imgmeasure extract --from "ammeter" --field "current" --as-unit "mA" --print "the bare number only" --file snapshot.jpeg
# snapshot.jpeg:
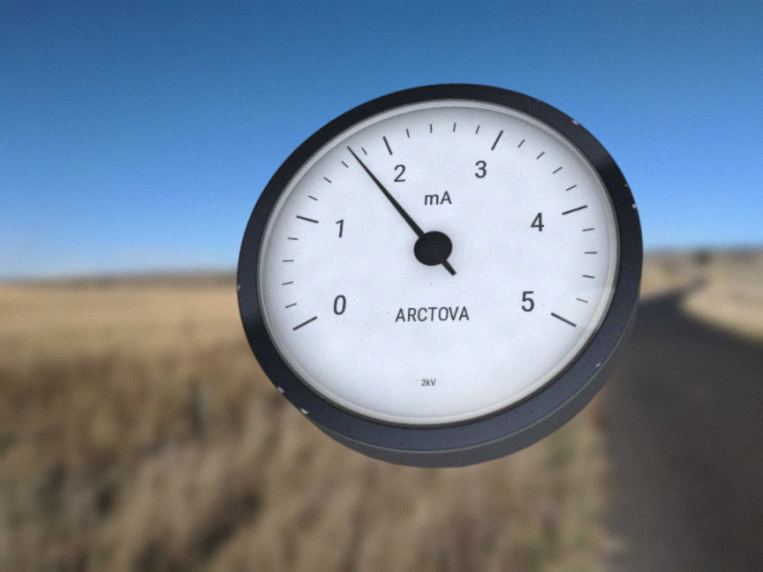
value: 1.7
